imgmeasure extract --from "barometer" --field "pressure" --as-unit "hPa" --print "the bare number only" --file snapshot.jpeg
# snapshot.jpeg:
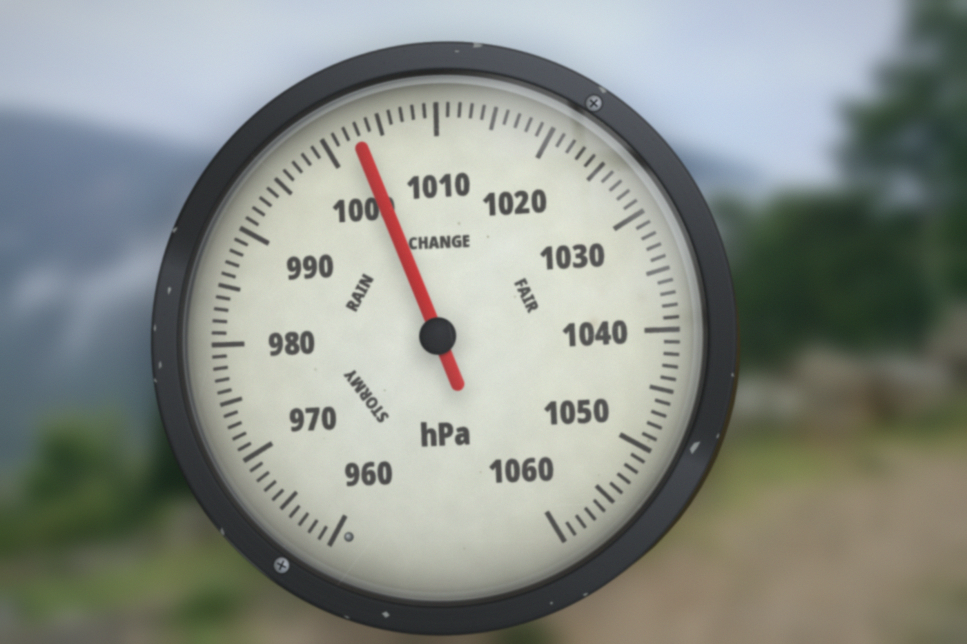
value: 1003
